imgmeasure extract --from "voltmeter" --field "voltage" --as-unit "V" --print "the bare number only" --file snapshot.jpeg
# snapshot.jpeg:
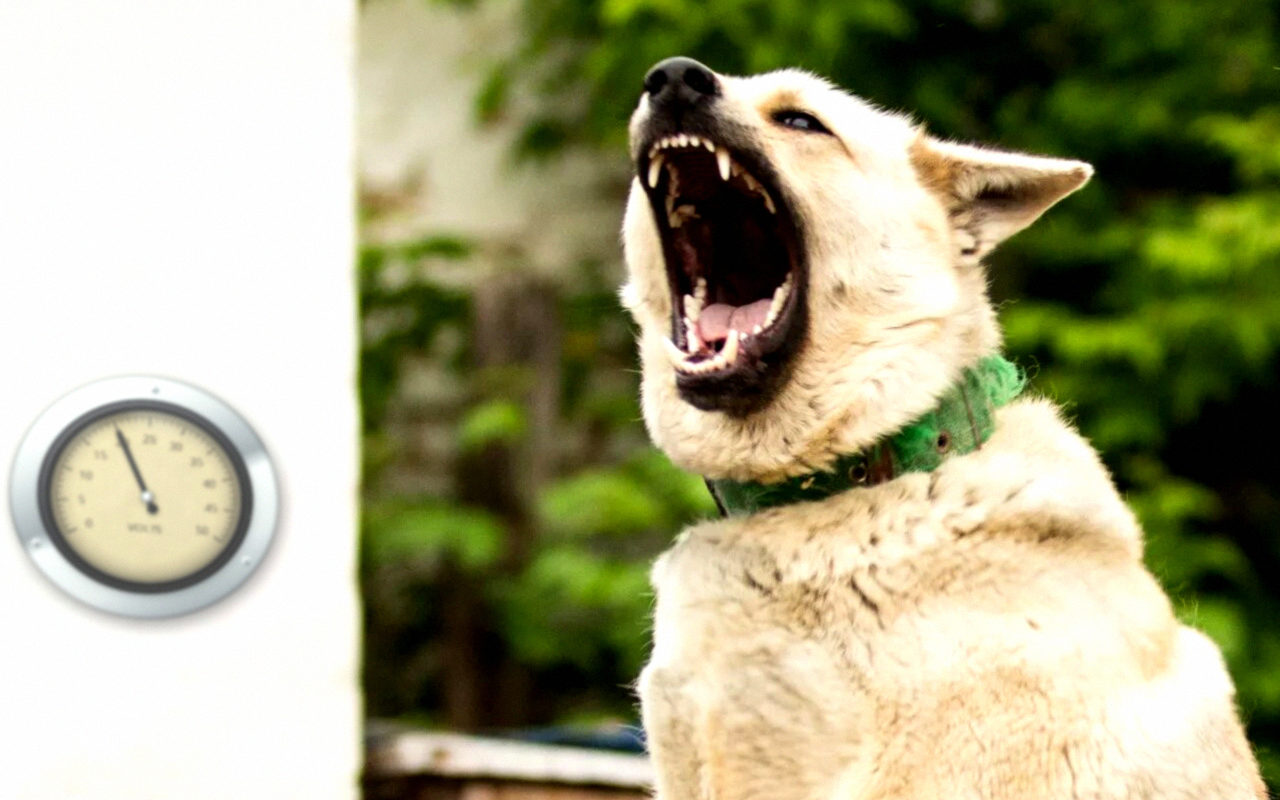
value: 20
